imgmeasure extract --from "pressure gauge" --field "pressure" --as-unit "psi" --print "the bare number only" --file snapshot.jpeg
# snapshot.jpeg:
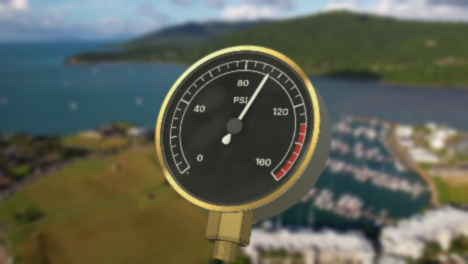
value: 95
